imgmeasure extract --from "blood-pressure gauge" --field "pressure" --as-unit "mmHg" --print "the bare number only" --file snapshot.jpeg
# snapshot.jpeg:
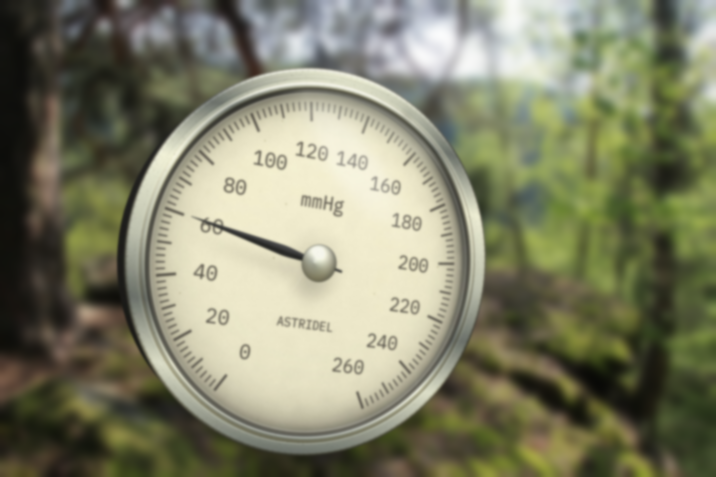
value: 60
